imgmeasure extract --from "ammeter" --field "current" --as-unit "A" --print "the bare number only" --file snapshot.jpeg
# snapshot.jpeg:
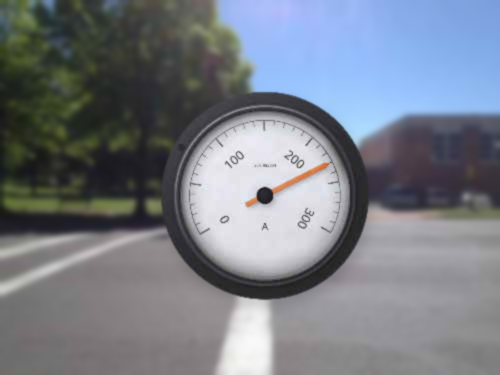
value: 230
